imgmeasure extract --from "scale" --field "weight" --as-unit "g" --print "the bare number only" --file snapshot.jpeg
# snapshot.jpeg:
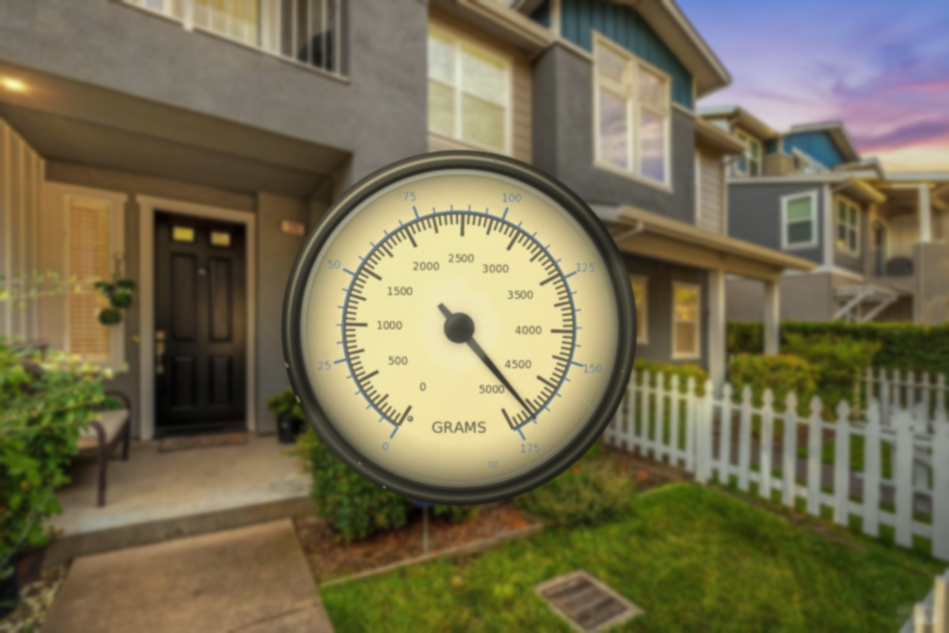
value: 4800
